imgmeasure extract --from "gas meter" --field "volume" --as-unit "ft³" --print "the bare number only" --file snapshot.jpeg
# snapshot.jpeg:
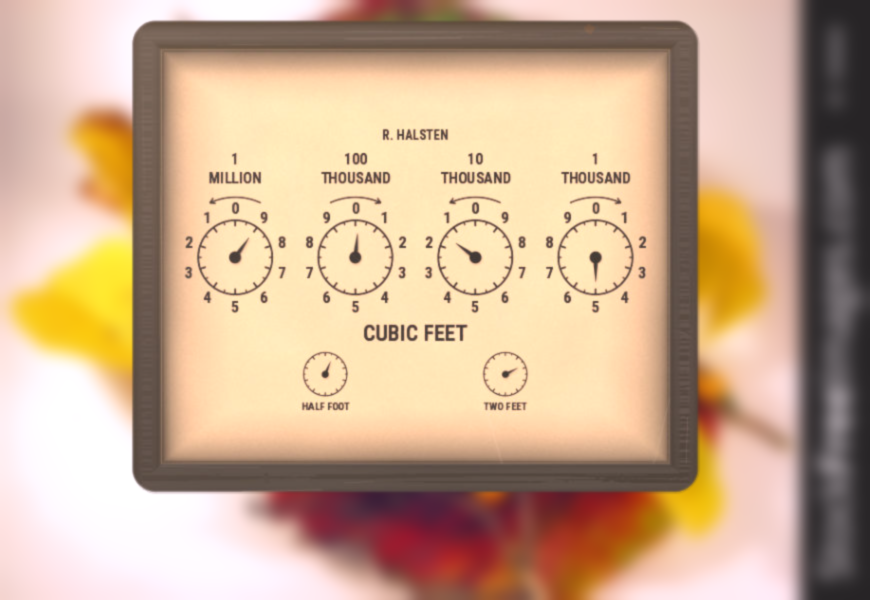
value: 901500
